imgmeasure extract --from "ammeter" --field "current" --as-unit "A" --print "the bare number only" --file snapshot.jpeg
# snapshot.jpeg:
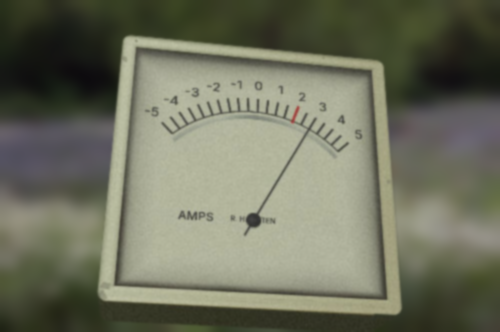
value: 3
